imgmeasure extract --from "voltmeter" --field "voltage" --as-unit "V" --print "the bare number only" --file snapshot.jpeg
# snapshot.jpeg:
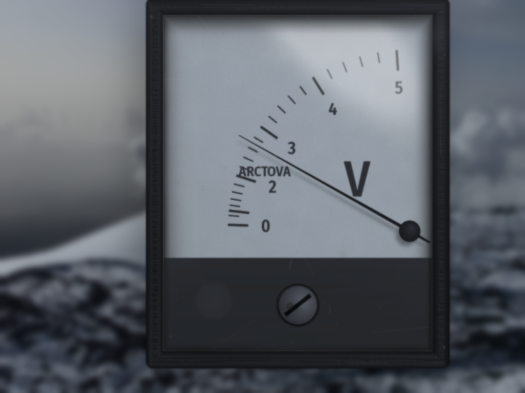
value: 2.7
